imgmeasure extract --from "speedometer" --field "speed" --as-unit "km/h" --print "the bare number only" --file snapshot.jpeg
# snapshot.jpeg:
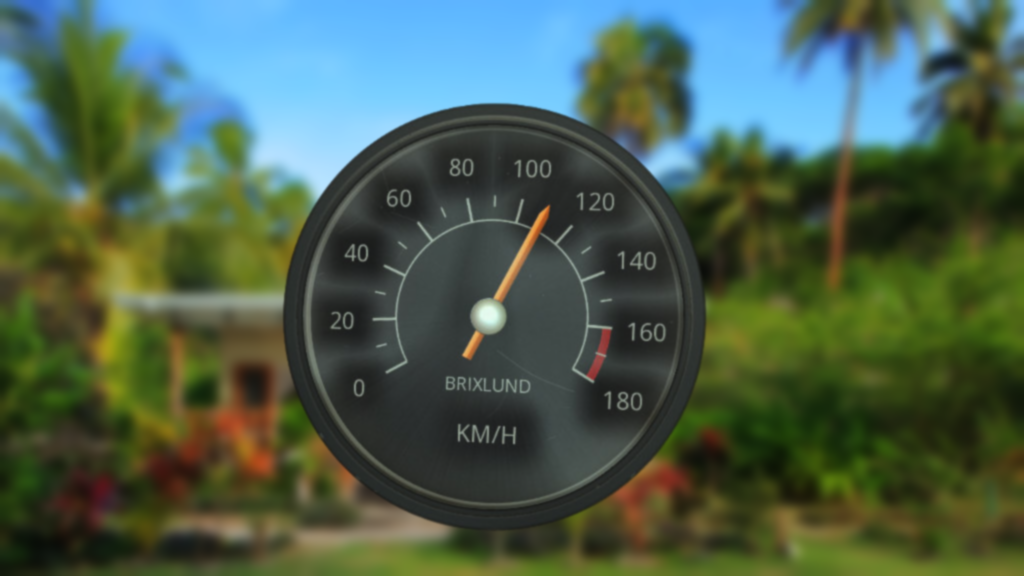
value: 110
